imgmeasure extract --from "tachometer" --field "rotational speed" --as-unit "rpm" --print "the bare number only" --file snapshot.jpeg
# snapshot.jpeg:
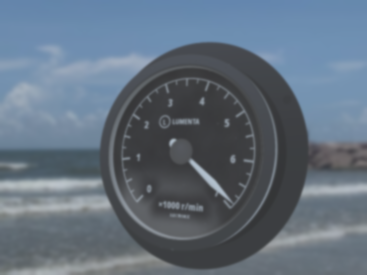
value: 6875
